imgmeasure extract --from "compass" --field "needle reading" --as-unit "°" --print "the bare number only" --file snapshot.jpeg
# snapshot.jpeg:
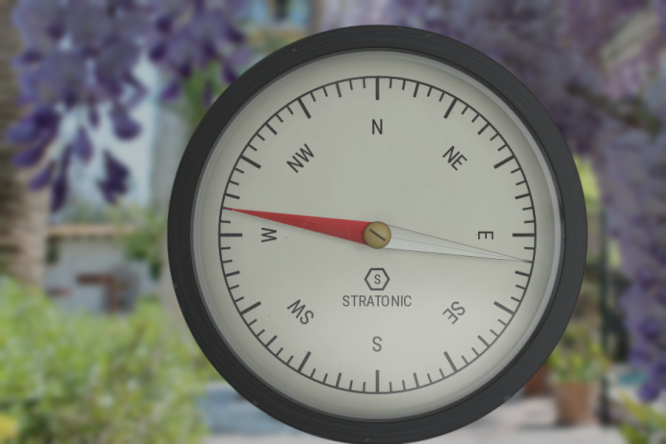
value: 280
